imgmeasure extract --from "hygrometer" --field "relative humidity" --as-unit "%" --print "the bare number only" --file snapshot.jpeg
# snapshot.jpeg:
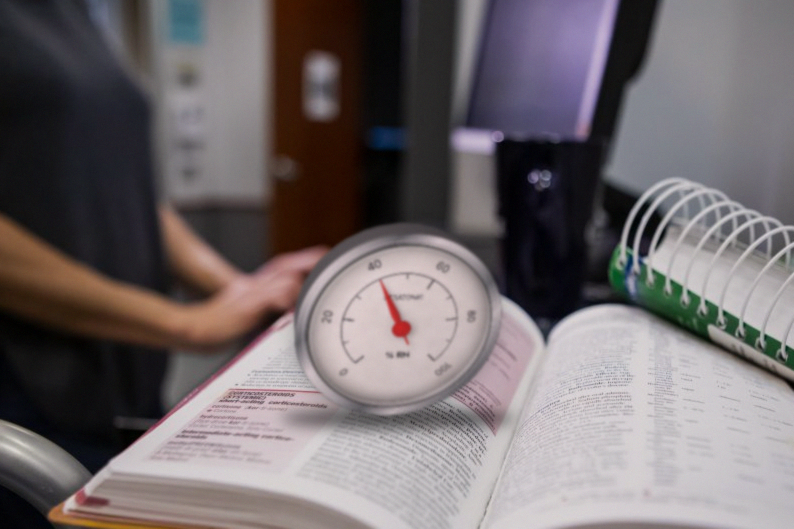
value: 40
